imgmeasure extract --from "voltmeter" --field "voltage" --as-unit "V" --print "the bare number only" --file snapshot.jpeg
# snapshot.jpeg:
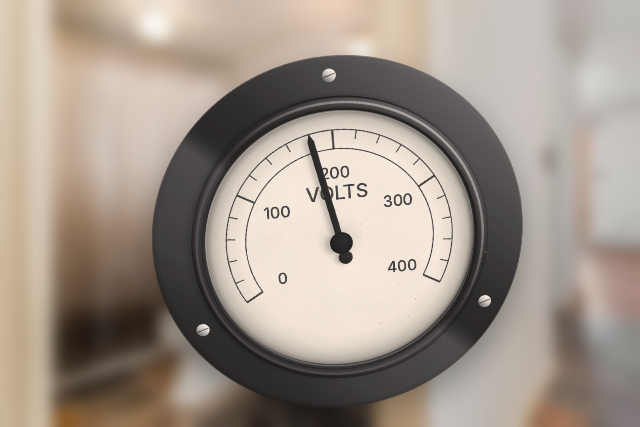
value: 180
